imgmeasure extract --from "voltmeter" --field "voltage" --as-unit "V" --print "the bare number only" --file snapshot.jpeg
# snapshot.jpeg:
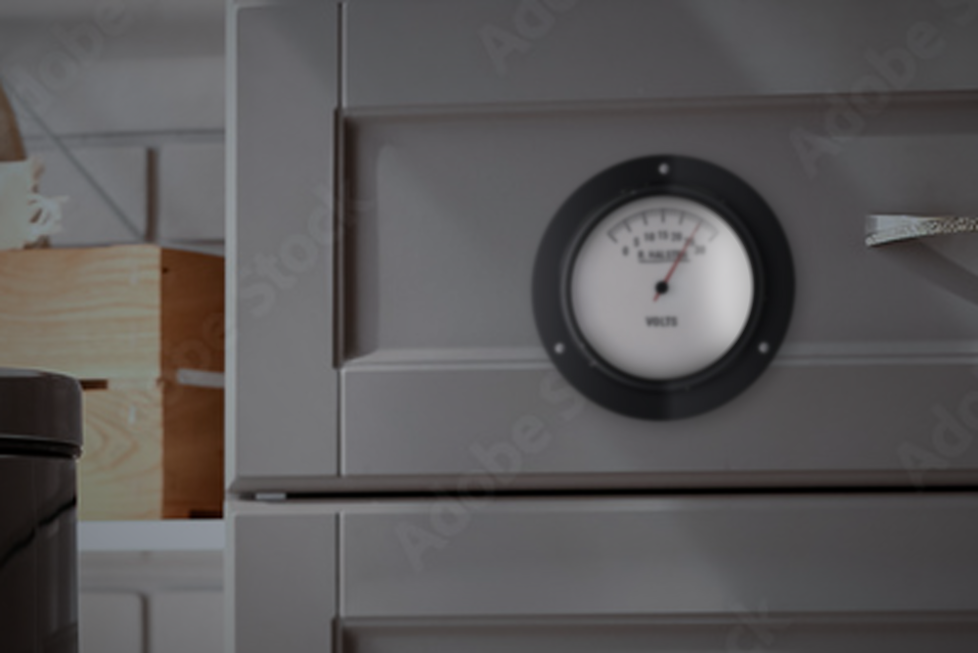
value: 25
